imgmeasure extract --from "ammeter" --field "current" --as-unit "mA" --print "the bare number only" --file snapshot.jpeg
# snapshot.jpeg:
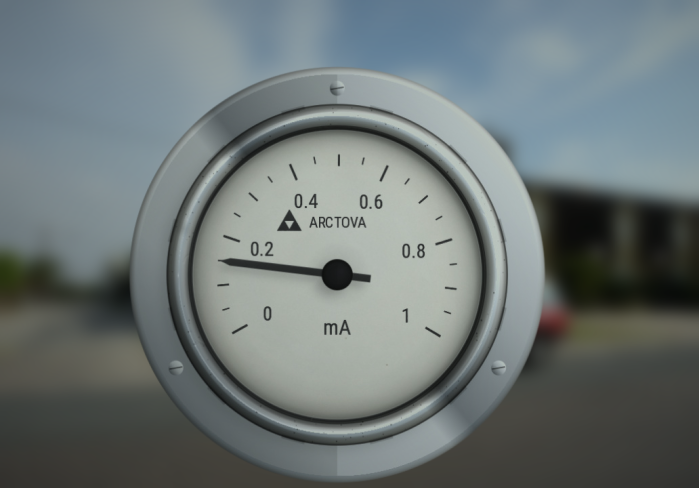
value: 0.15
